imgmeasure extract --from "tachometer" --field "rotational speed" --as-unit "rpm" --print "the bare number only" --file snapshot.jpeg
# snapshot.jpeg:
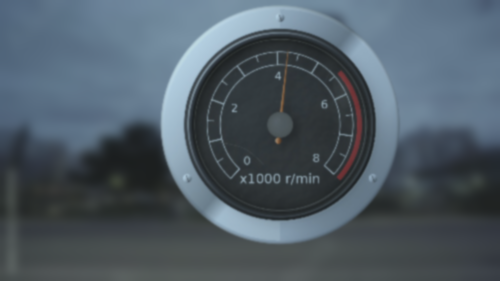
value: 4250
